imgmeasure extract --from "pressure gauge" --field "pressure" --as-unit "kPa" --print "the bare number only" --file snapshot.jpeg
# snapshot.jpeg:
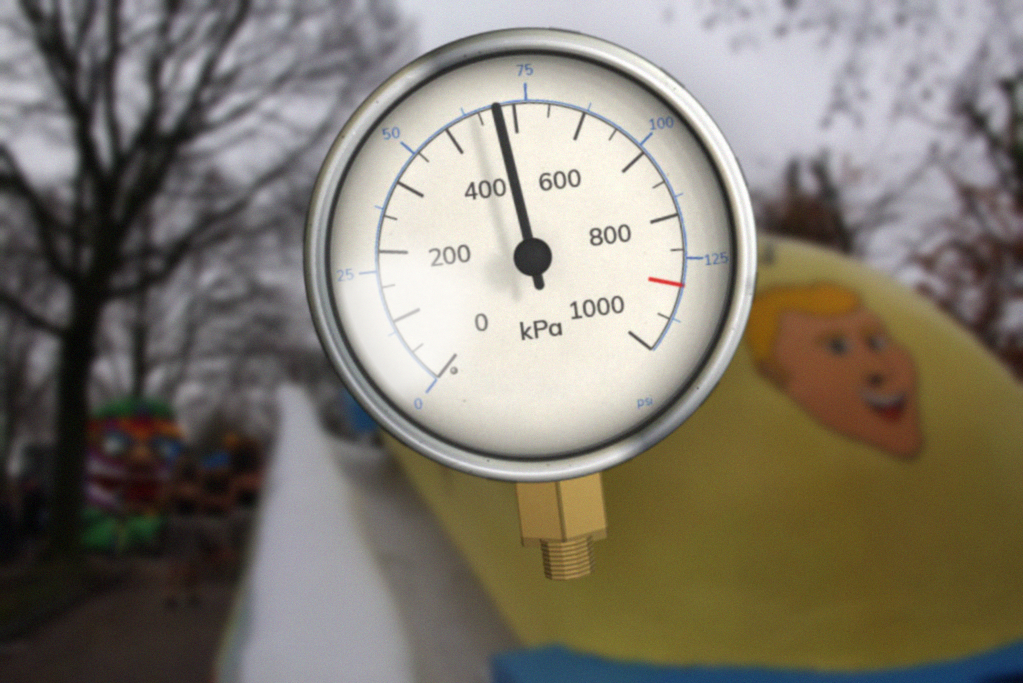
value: 475
